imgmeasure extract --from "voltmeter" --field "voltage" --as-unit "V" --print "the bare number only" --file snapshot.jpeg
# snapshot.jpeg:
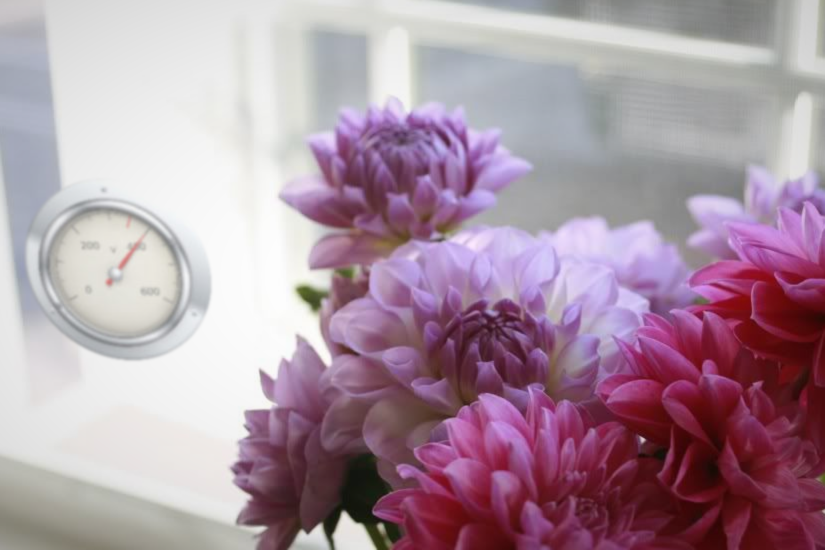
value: 400
